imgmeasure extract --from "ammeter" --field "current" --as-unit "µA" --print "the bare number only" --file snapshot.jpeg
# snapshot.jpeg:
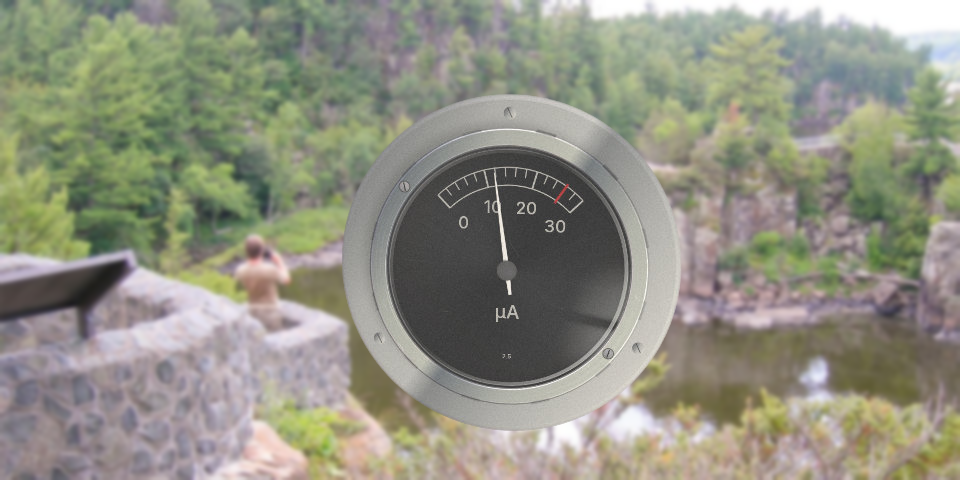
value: 12
